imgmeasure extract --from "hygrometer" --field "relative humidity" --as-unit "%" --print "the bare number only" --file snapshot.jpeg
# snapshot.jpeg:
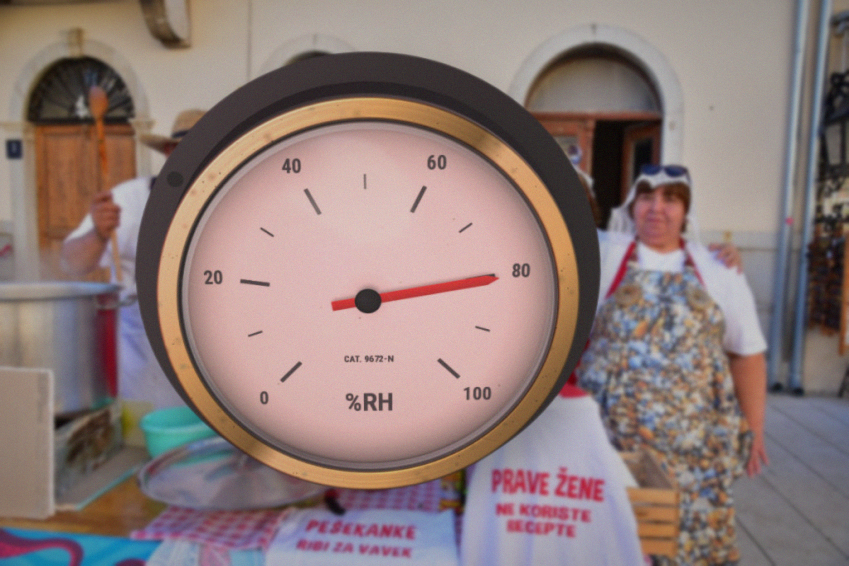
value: 80
